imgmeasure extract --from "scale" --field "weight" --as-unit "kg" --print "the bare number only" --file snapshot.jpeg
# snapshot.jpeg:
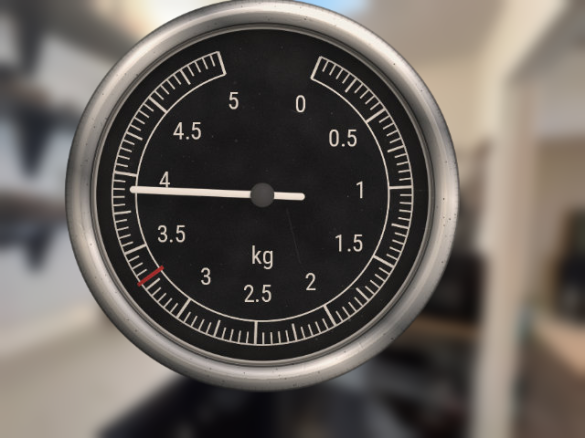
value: 3.9
